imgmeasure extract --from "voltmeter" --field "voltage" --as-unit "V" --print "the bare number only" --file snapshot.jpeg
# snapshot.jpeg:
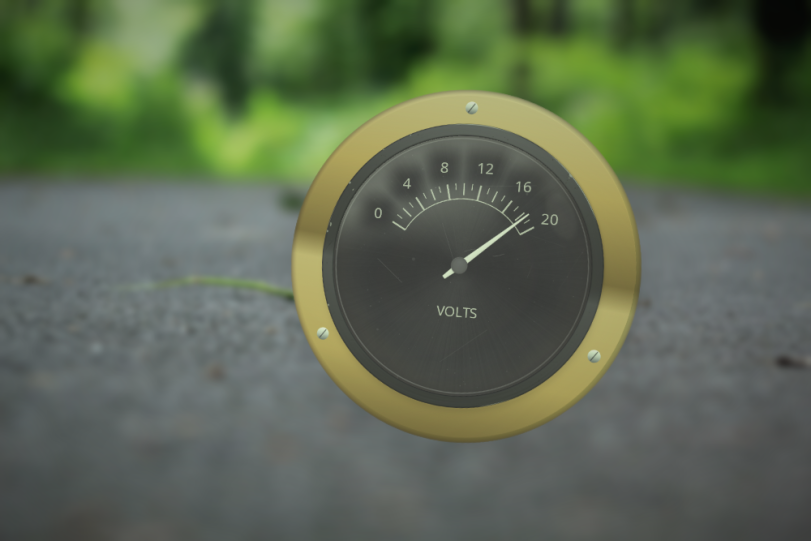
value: 18.5
